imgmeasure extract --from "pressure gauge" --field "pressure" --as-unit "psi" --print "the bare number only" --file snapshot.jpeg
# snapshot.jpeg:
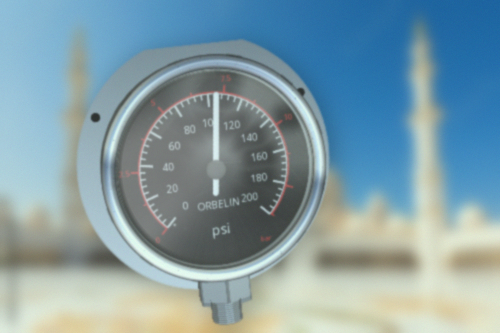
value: 104
